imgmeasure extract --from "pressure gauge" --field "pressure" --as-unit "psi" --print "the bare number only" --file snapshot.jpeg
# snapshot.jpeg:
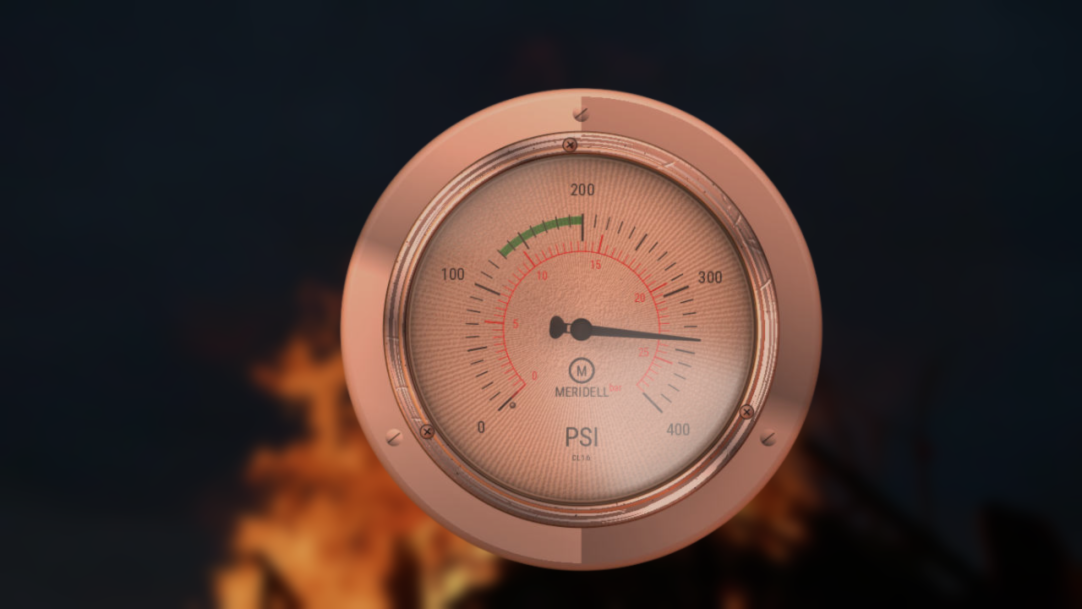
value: 340
